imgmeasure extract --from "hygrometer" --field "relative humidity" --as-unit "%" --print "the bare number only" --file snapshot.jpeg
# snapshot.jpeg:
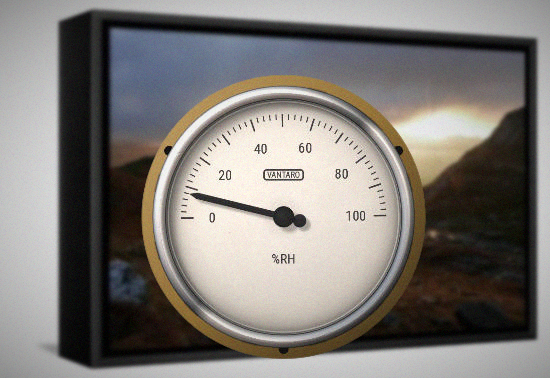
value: 8
